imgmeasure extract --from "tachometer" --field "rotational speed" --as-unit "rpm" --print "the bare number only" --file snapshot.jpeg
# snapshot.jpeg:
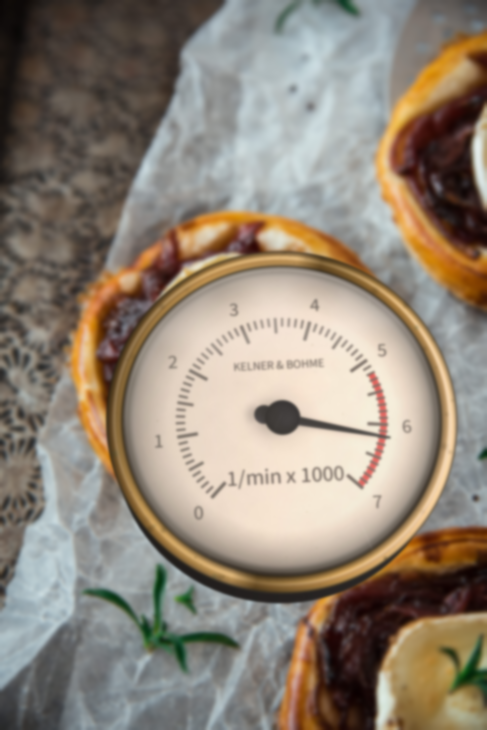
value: 6200
